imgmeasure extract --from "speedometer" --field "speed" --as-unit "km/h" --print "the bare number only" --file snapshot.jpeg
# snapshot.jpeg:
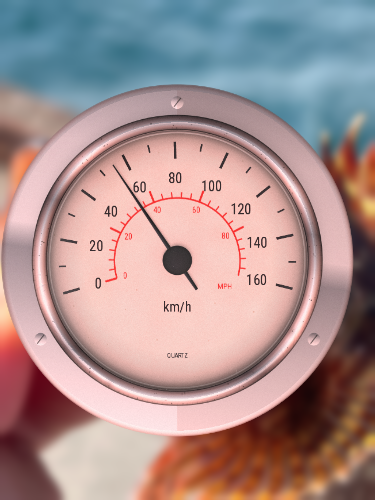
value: 55
